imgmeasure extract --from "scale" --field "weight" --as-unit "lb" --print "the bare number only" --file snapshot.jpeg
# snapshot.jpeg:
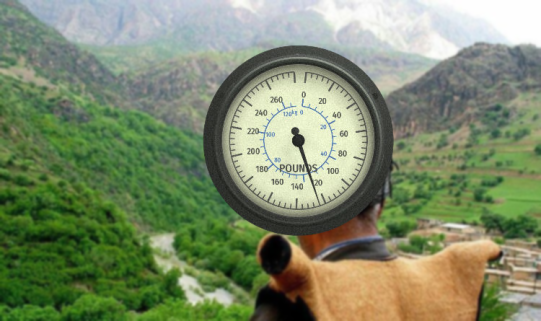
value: 124
